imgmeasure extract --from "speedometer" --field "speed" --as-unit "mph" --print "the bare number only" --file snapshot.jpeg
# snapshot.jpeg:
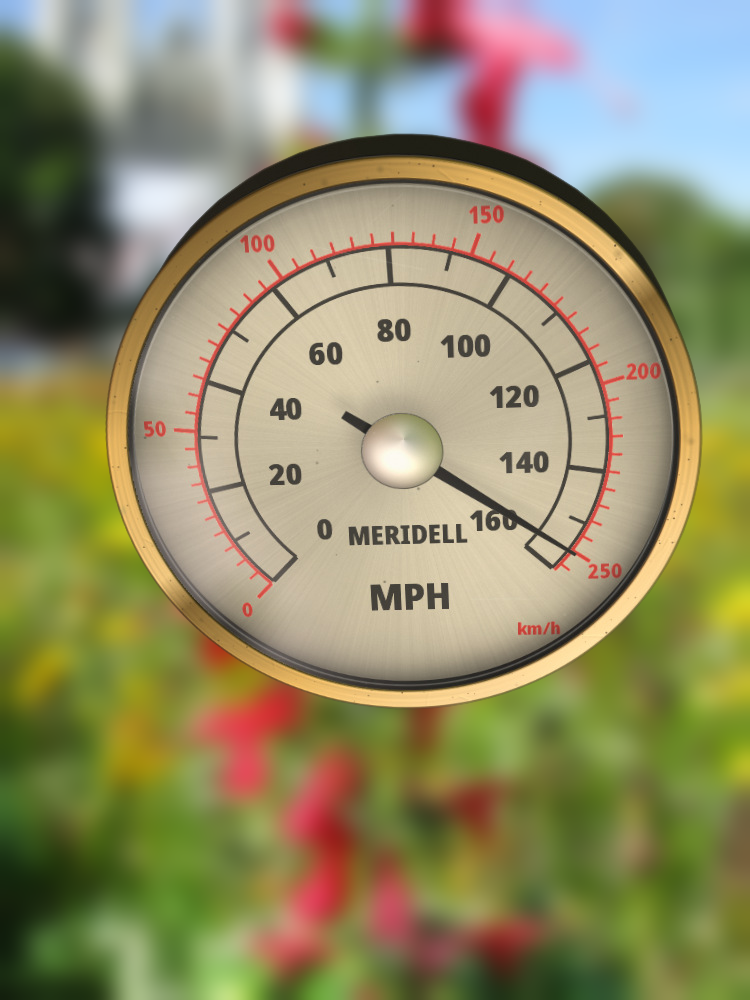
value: 155
